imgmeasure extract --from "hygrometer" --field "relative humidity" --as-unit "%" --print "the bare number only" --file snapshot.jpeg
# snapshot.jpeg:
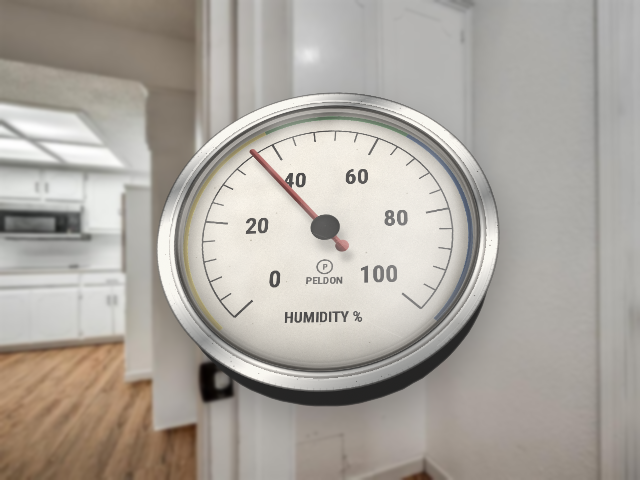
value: 36
